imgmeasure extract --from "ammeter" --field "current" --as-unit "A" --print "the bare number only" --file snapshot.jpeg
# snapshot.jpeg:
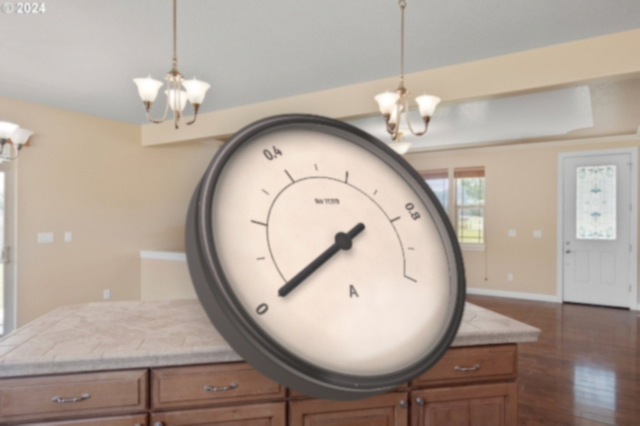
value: 0
